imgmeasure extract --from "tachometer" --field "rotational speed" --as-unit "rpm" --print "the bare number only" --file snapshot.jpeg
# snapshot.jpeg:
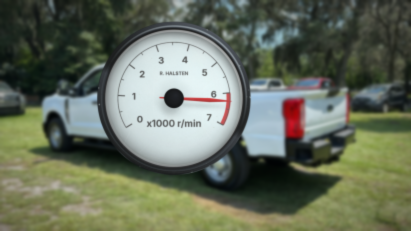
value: 6250
